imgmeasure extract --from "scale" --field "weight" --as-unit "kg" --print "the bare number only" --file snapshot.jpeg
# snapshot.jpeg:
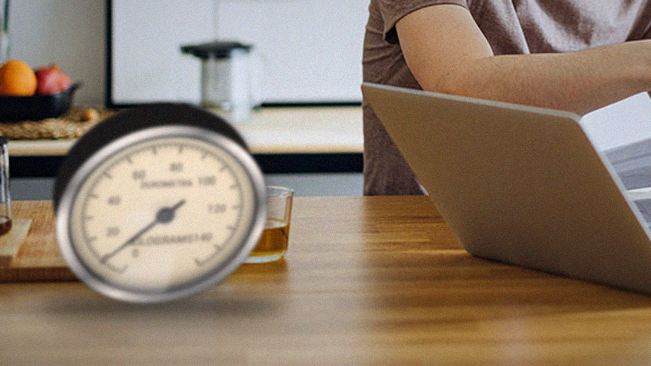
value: 10
